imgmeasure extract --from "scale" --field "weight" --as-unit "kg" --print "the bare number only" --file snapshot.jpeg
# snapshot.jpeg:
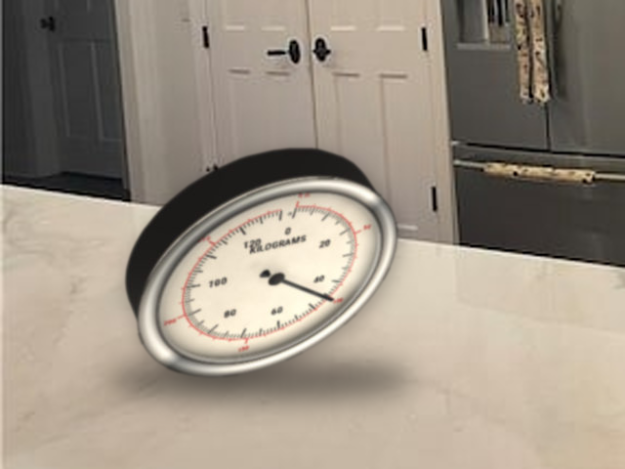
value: 45
